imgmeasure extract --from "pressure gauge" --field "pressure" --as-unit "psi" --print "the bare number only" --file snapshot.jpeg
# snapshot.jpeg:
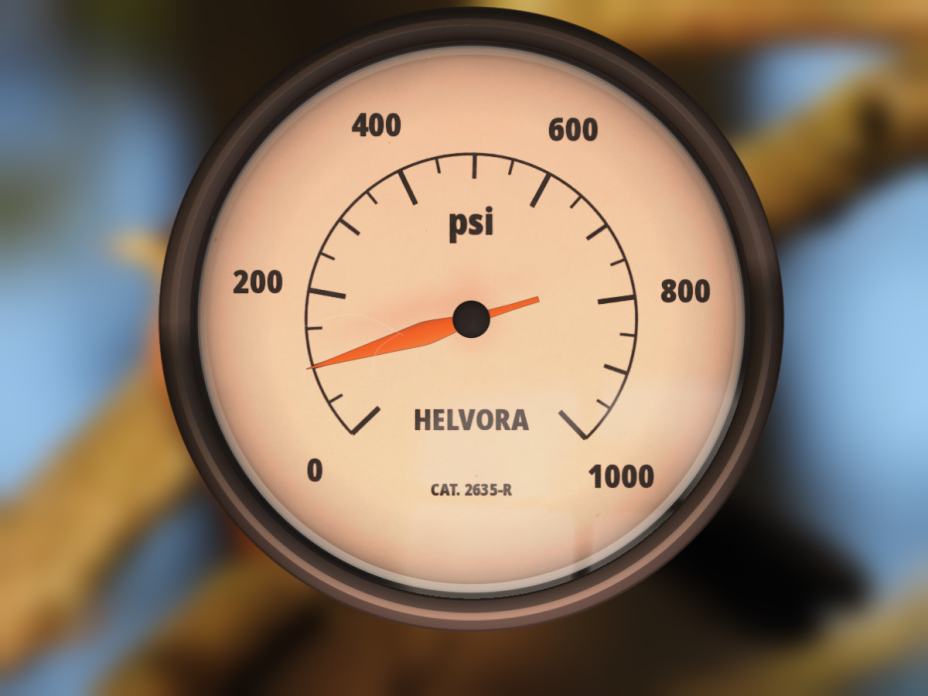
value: 100
